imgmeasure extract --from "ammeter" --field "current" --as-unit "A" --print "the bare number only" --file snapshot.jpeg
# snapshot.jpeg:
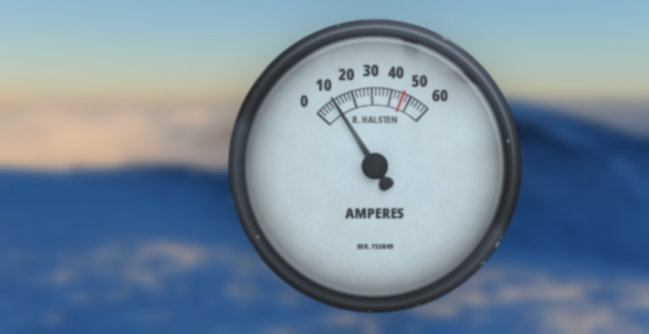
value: 10
